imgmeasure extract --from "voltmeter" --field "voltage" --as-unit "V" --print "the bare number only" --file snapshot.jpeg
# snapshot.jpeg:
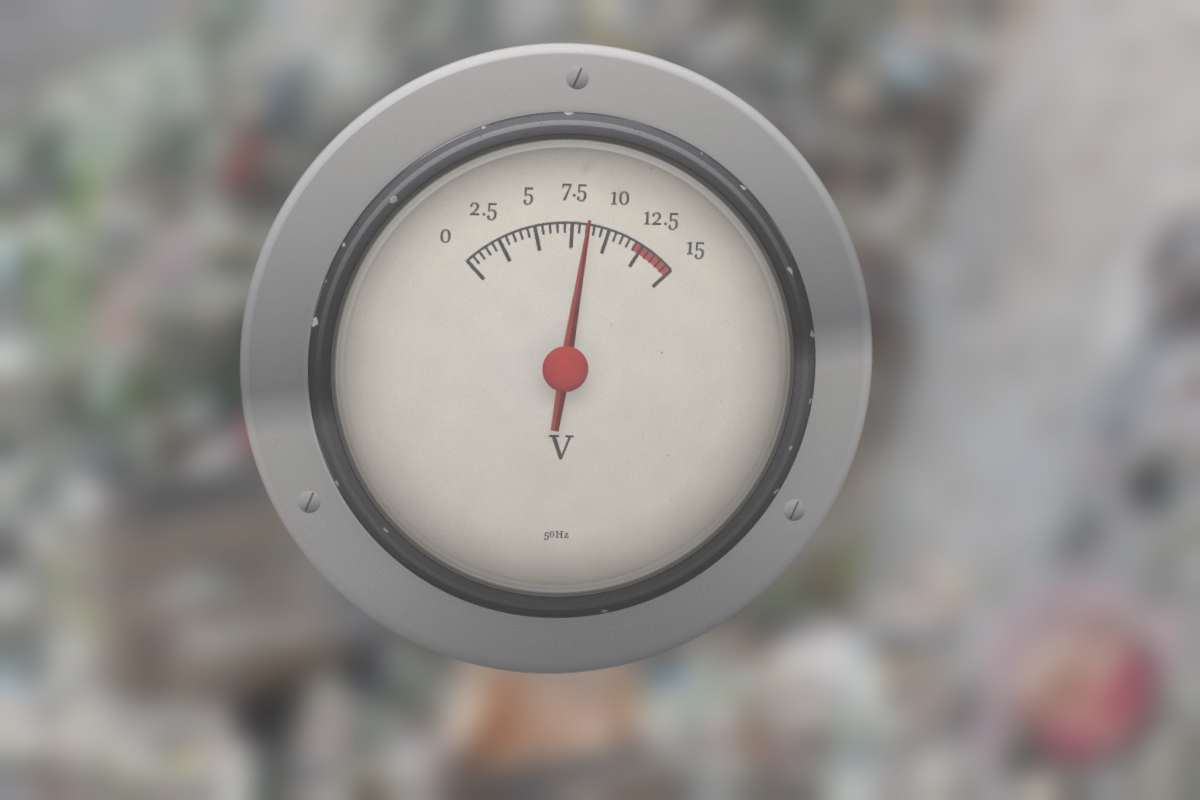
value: 8.5
